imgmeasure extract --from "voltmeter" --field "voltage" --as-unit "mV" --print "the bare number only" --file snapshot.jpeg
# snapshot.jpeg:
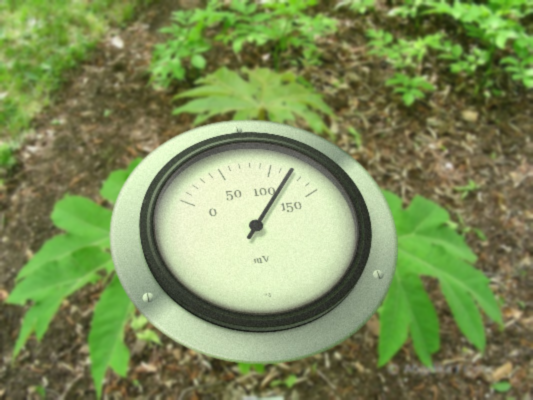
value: 120
